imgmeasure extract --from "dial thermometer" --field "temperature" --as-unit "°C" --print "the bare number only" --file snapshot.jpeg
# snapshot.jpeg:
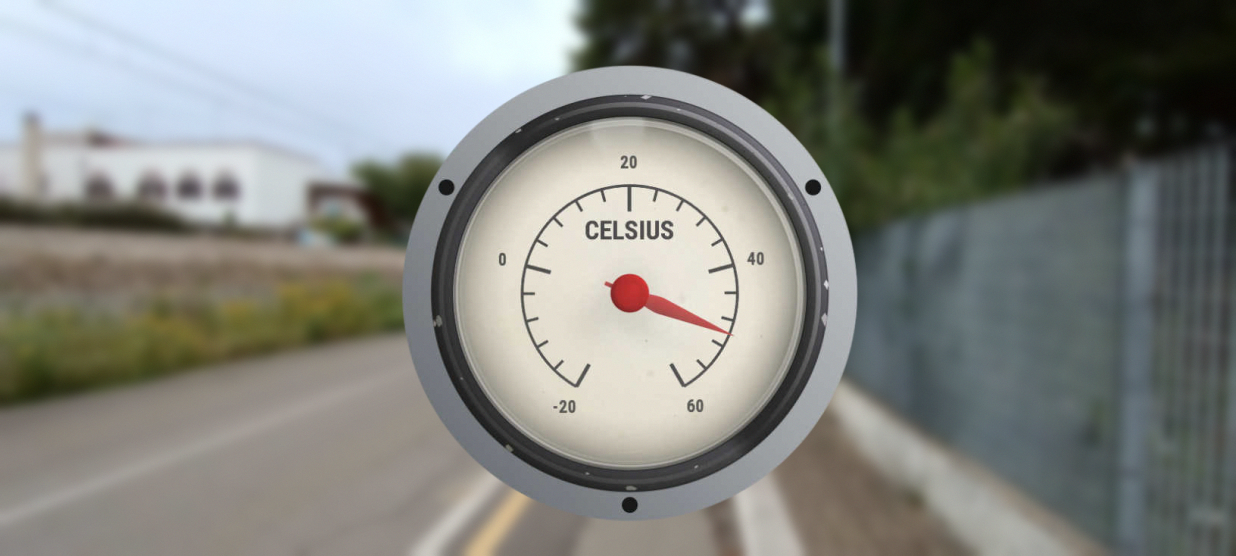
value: 50
